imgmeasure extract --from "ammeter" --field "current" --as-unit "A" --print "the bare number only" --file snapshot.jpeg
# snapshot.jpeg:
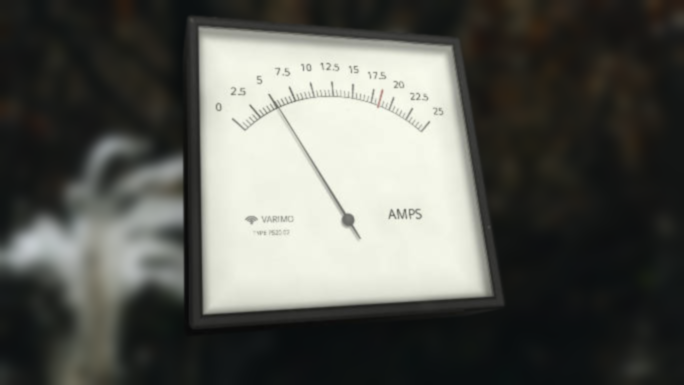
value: 5
